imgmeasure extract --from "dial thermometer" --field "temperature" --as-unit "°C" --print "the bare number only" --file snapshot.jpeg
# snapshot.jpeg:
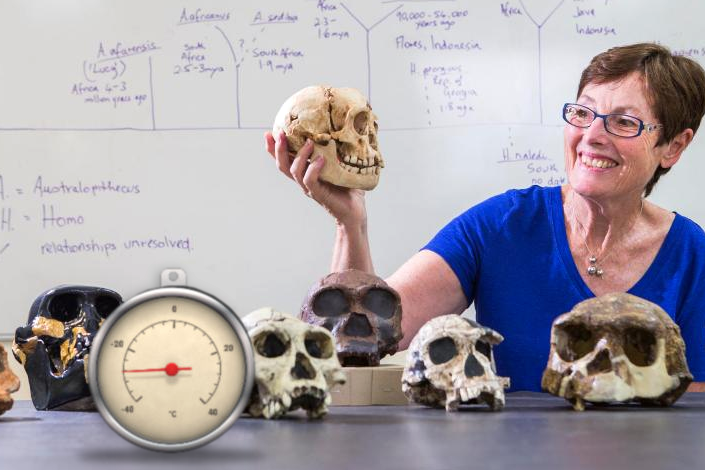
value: -28
